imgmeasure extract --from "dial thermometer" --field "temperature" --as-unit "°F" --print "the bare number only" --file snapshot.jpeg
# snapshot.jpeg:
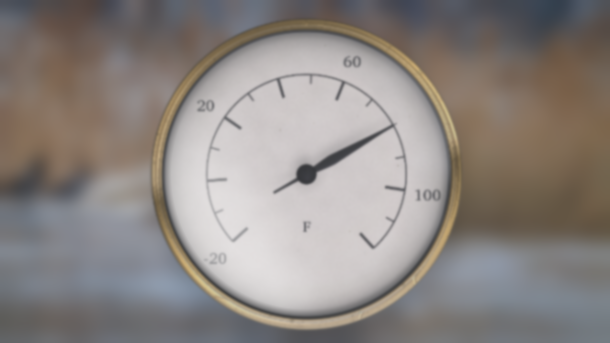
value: 80
